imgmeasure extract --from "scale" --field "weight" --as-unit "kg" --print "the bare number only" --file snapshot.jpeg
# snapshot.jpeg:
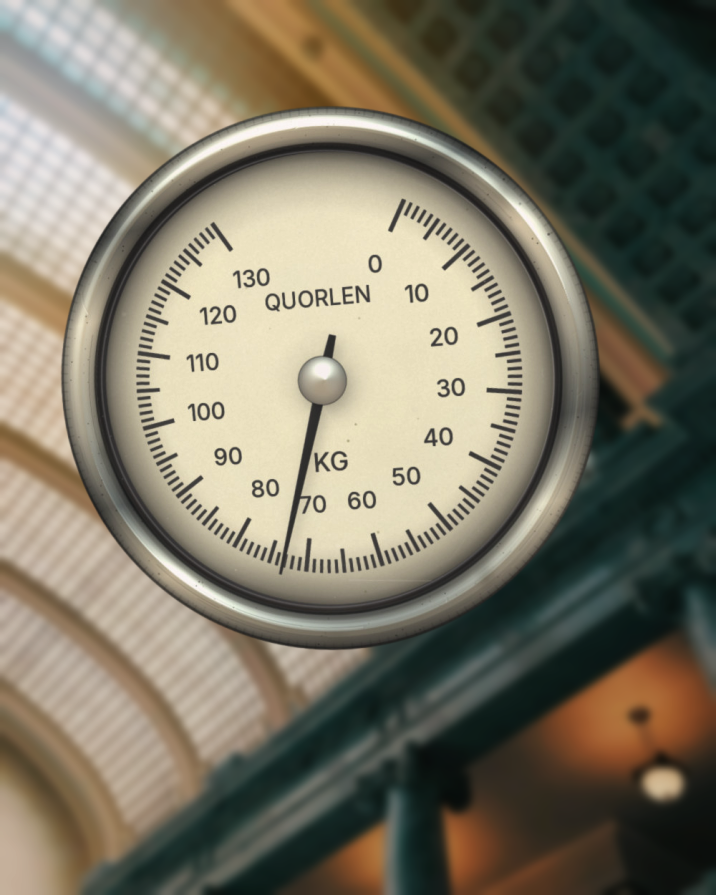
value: 73
